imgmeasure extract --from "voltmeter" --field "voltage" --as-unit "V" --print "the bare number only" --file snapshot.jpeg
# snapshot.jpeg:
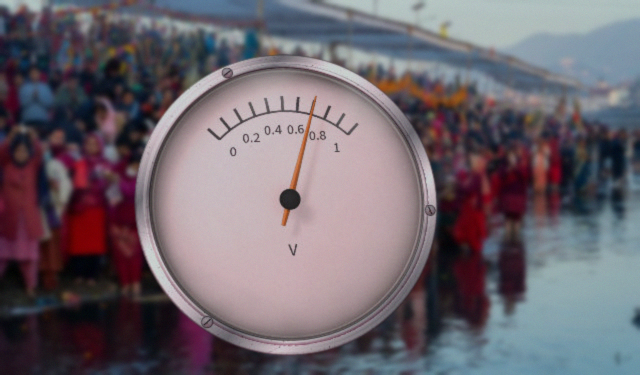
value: 0.7
